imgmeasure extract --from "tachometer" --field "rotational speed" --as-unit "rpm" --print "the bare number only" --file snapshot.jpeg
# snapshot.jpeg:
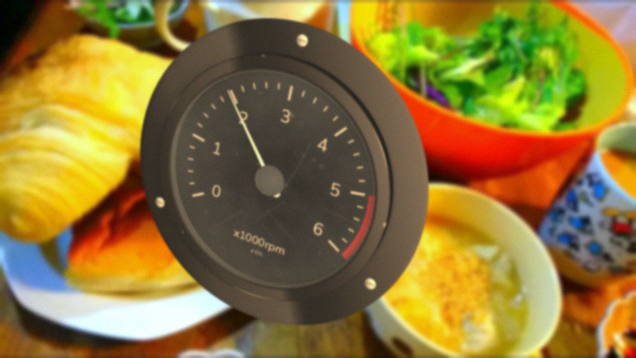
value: 2000
